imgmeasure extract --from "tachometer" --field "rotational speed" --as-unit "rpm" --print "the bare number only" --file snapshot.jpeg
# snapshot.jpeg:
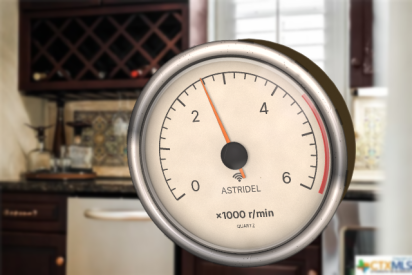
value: 2600
